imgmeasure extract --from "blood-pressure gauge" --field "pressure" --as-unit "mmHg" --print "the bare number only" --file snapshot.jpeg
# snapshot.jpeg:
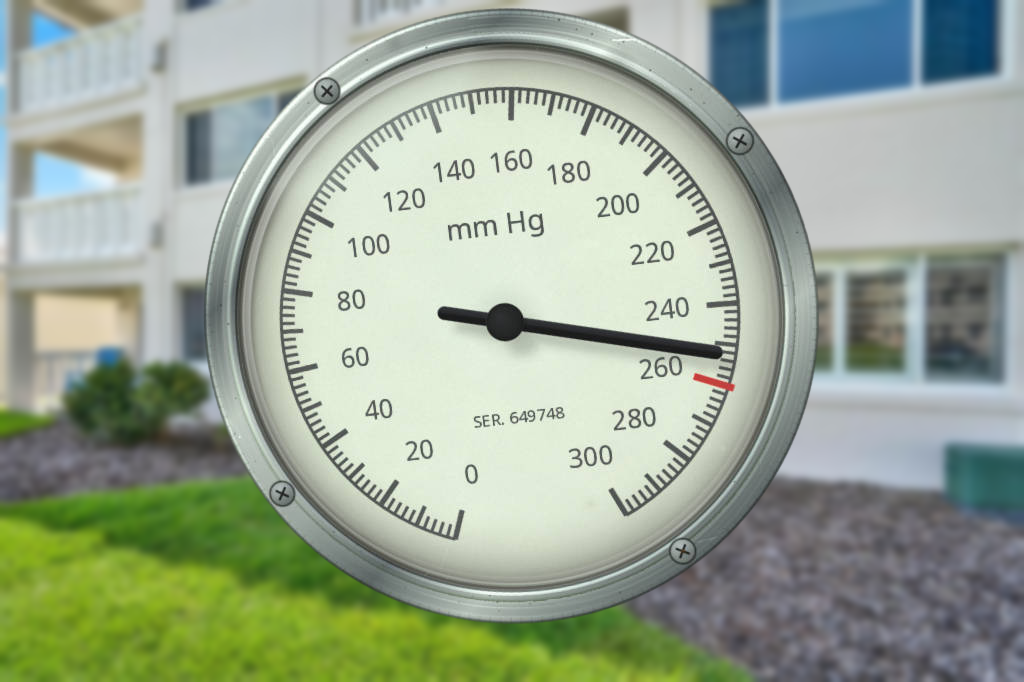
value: 252
